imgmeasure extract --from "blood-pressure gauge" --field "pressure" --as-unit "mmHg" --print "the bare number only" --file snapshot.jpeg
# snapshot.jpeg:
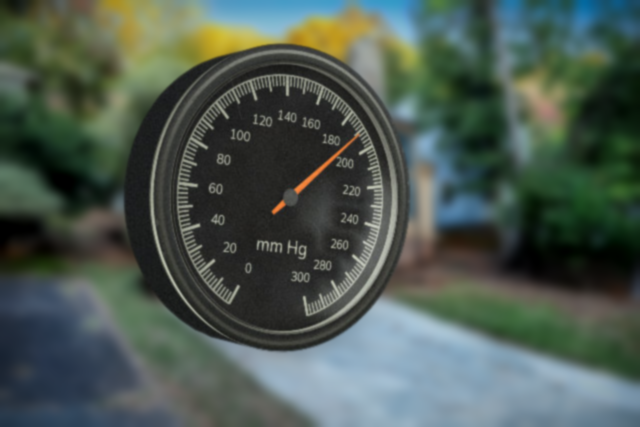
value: 190
